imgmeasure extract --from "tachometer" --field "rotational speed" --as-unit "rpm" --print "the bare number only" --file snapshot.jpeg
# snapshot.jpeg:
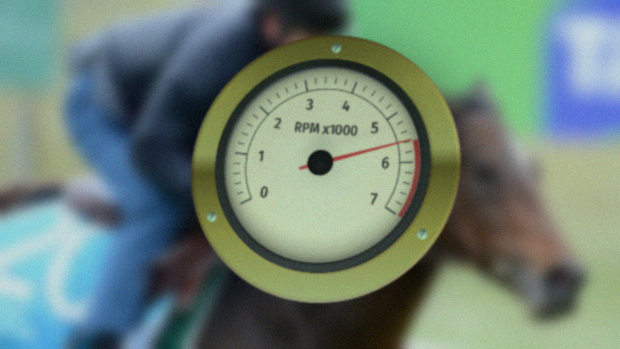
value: 5600
